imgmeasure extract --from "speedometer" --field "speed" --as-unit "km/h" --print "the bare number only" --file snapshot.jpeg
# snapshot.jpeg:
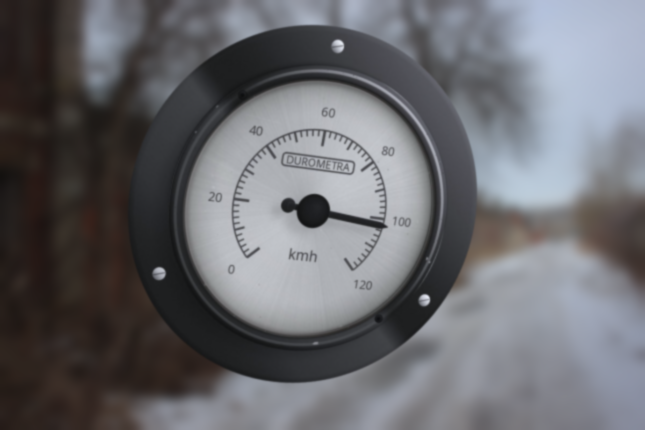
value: 102
